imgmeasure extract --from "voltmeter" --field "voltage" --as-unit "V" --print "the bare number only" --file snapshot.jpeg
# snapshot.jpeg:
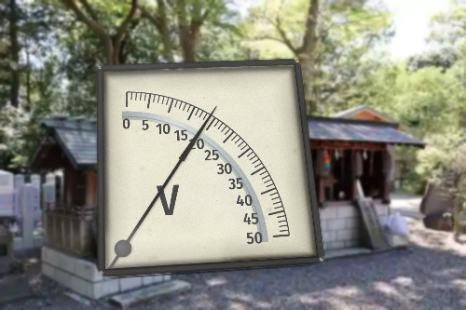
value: 19
